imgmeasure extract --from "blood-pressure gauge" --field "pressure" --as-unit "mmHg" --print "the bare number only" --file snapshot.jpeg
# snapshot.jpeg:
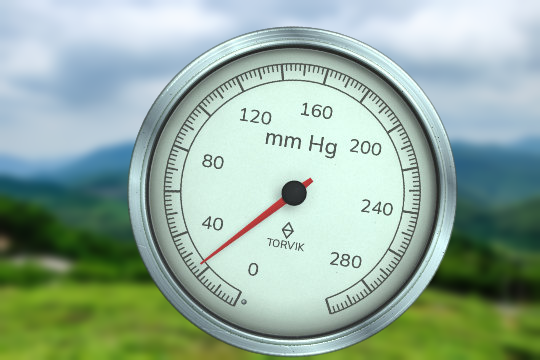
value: 24
